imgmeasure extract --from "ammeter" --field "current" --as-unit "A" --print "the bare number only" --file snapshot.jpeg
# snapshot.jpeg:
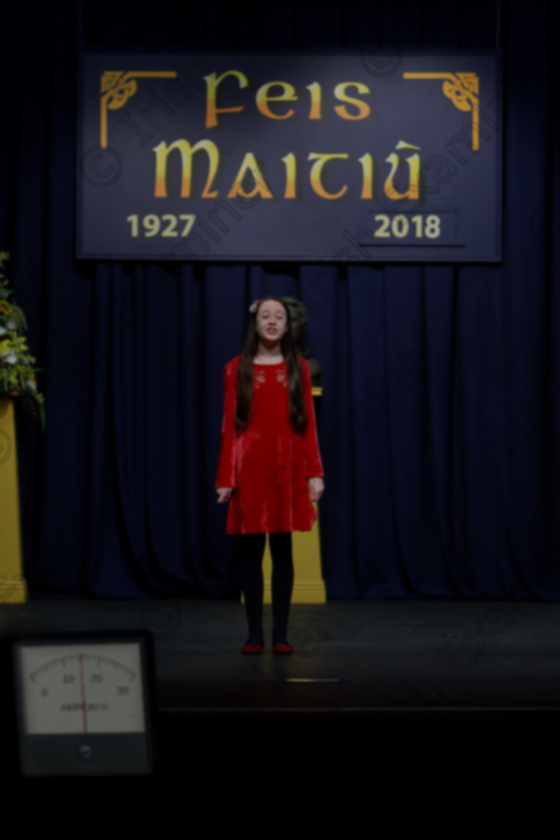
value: 15
